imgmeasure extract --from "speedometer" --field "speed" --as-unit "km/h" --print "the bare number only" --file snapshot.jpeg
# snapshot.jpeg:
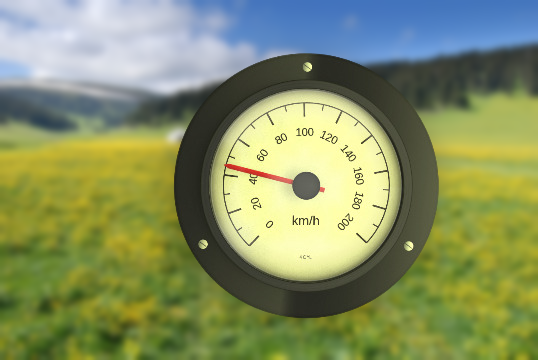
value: 45
